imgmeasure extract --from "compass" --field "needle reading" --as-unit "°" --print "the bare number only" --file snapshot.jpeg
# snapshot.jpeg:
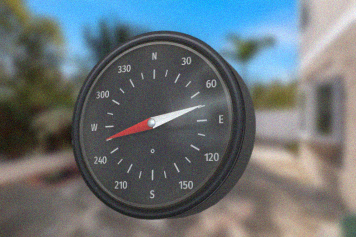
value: 255
